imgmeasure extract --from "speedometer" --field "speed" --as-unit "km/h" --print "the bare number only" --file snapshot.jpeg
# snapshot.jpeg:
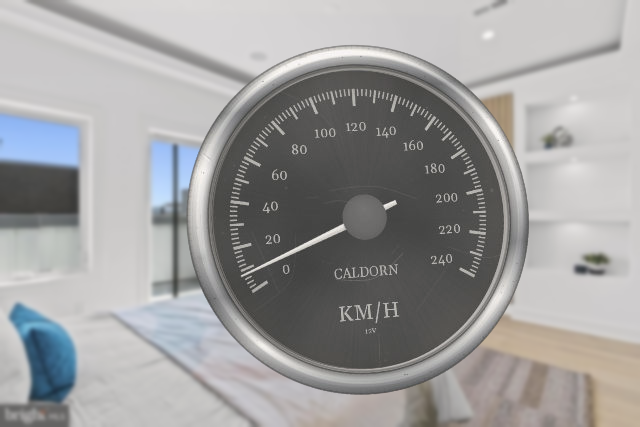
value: 8
